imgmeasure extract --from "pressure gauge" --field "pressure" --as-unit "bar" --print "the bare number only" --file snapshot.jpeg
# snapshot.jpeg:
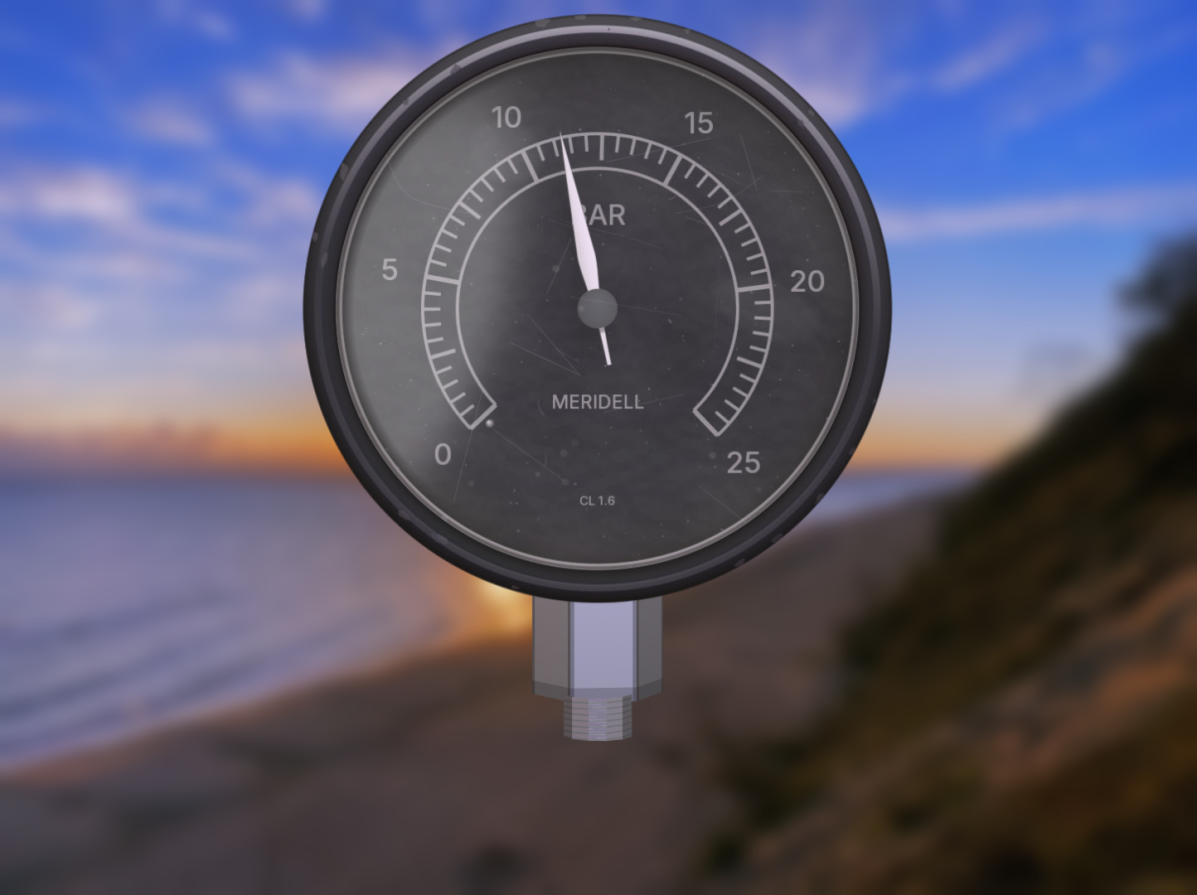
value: 11.25
